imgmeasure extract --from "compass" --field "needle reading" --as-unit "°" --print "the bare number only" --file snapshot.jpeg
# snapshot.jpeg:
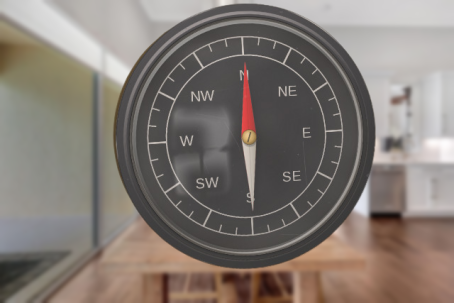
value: 0
